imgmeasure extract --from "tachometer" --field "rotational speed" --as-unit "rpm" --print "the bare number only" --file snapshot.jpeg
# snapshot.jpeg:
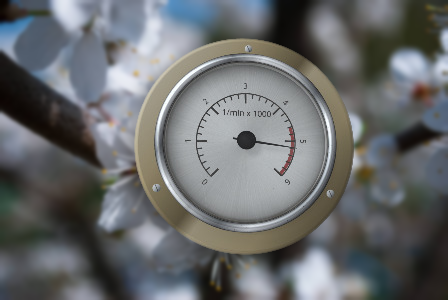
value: 5200
